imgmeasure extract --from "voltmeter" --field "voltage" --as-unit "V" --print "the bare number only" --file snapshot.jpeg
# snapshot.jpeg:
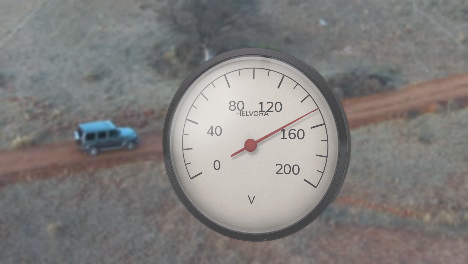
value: 150
